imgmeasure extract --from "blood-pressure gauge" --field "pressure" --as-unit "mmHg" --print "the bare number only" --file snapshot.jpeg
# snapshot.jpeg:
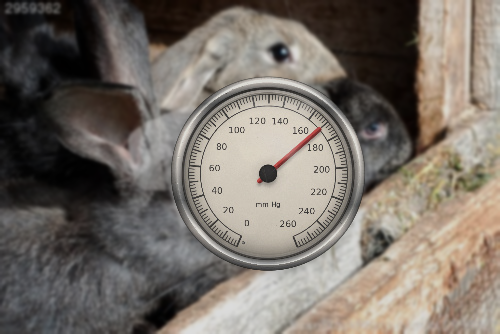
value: 170
